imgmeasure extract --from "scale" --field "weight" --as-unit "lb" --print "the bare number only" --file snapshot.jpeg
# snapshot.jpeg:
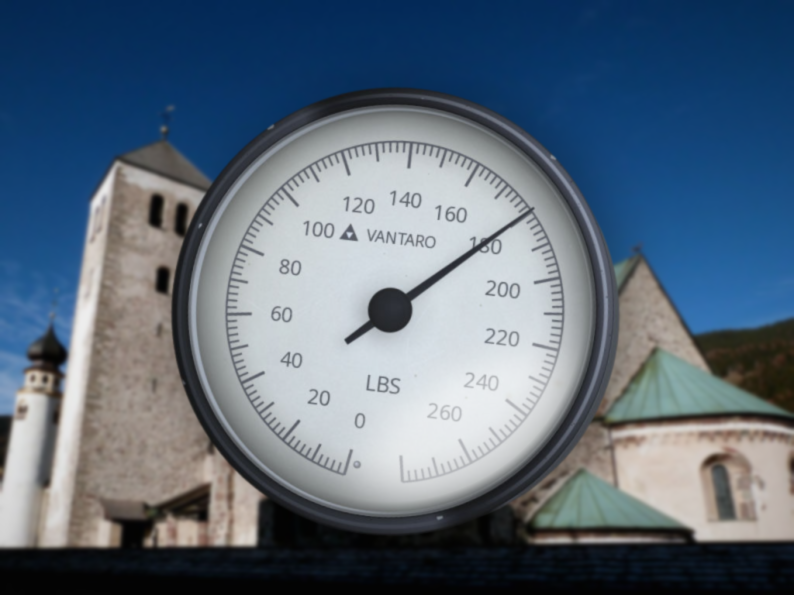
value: 180
